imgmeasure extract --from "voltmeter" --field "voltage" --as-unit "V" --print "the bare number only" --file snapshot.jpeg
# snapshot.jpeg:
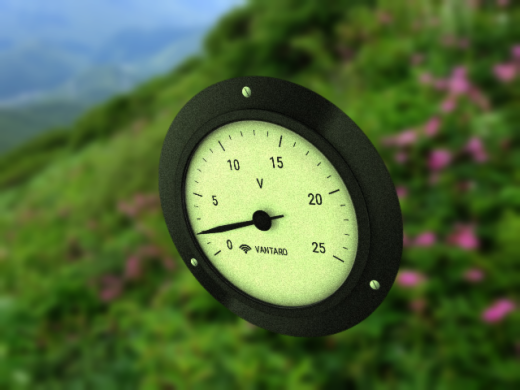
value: 2
